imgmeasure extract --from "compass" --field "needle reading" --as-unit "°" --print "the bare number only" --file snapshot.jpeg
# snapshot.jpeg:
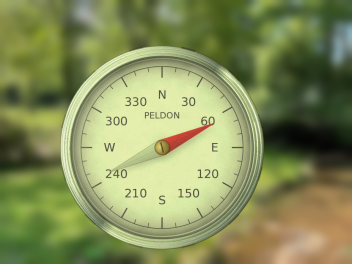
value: 65
